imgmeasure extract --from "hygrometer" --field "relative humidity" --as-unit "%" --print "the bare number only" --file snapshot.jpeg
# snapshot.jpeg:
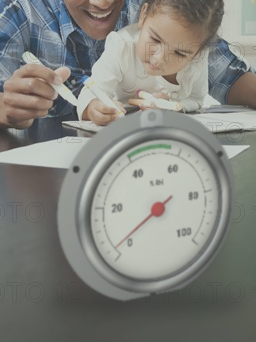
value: 4
